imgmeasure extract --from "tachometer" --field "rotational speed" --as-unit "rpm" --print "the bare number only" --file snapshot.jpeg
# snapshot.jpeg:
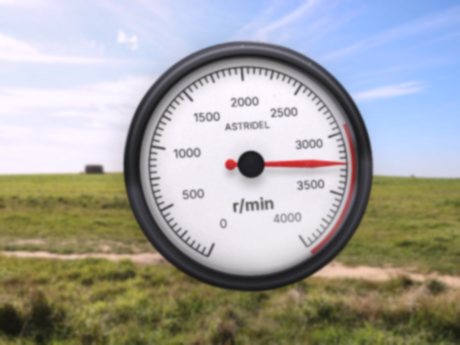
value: 3250
